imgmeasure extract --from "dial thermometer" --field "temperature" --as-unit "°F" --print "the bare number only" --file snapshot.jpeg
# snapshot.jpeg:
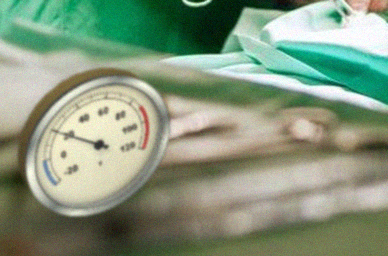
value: 20
